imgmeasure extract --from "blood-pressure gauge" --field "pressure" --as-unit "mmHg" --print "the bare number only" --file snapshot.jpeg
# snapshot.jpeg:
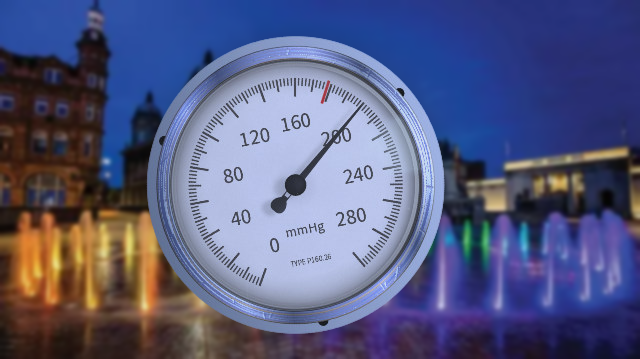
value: 200
